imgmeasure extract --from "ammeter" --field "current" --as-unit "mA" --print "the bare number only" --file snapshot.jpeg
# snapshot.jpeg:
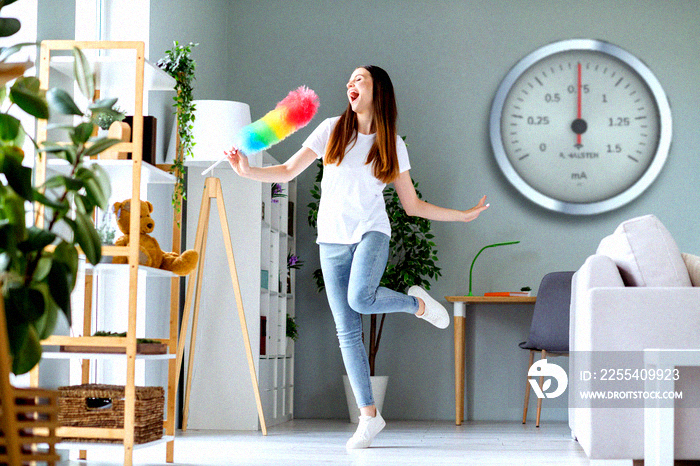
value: 0.75
